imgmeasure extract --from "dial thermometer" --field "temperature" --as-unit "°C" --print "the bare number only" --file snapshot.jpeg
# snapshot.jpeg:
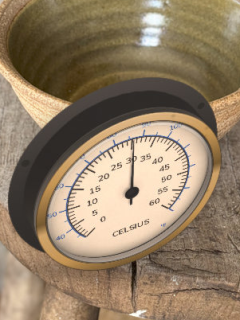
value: 30
